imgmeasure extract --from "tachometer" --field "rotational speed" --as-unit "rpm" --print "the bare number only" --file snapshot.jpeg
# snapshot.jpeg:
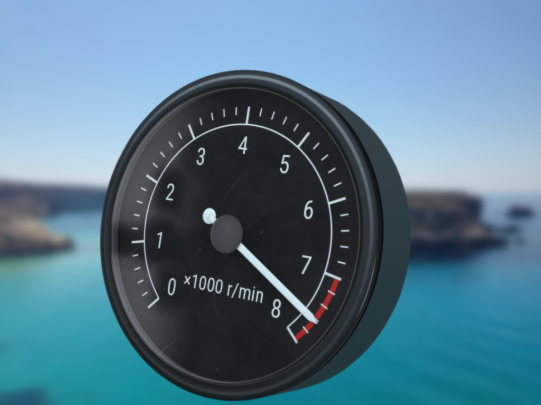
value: 7600
